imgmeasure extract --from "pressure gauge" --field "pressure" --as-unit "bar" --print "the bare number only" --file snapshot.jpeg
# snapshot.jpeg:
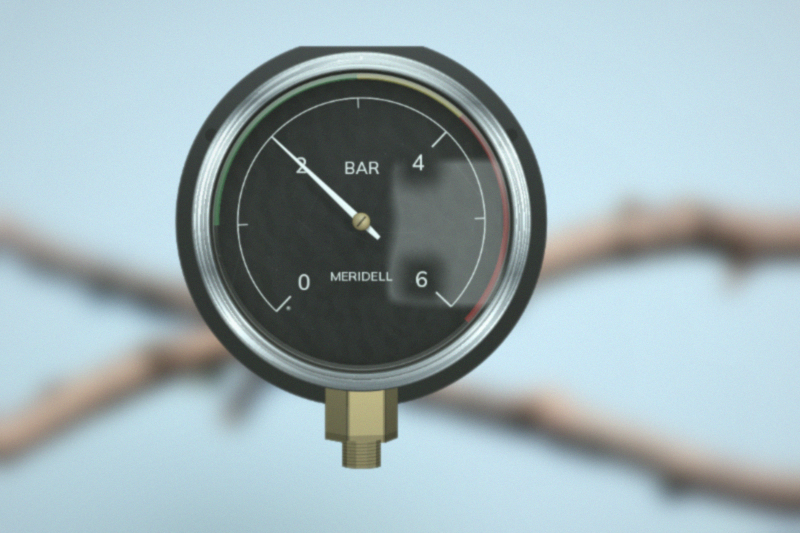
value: 2
